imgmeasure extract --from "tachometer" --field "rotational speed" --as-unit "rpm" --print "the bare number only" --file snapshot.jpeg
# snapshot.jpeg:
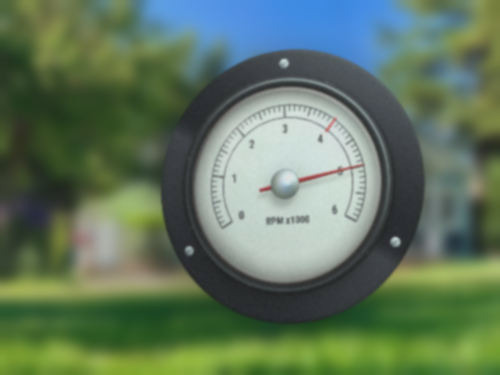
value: 5000
